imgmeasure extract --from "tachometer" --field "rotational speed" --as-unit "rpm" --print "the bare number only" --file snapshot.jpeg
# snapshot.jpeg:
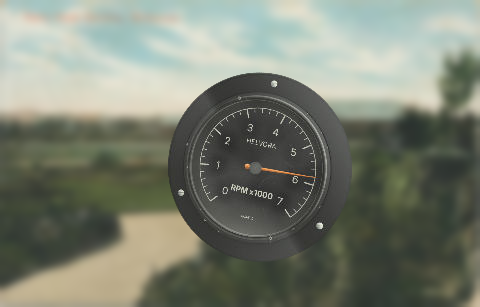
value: 5800
